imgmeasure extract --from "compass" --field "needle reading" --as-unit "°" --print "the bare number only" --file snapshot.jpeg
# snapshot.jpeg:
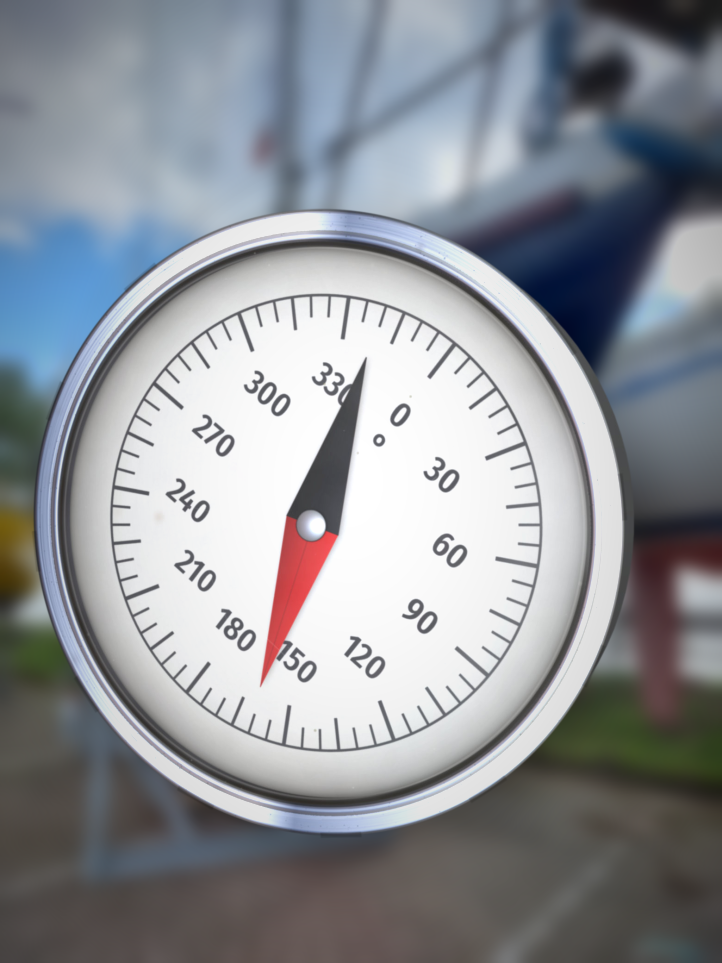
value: 160
